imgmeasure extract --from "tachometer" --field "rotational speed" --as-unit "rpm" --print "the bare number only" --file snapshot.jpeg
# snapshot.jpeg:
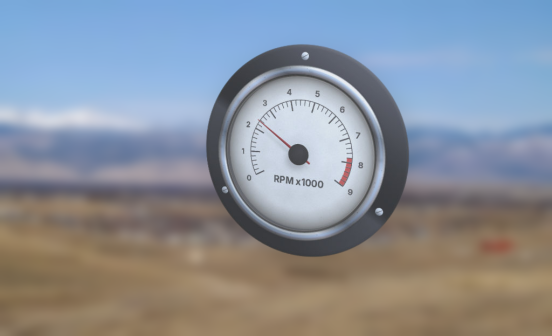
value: 2400
